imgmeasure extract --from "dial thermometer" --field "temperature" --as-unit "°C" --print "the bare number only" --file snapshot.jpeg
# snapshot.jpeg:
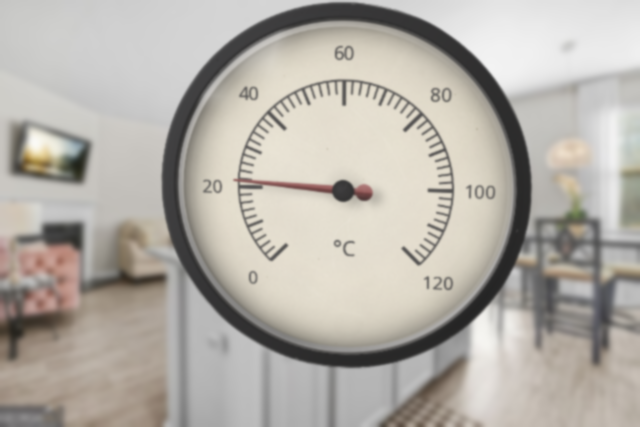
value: 22
